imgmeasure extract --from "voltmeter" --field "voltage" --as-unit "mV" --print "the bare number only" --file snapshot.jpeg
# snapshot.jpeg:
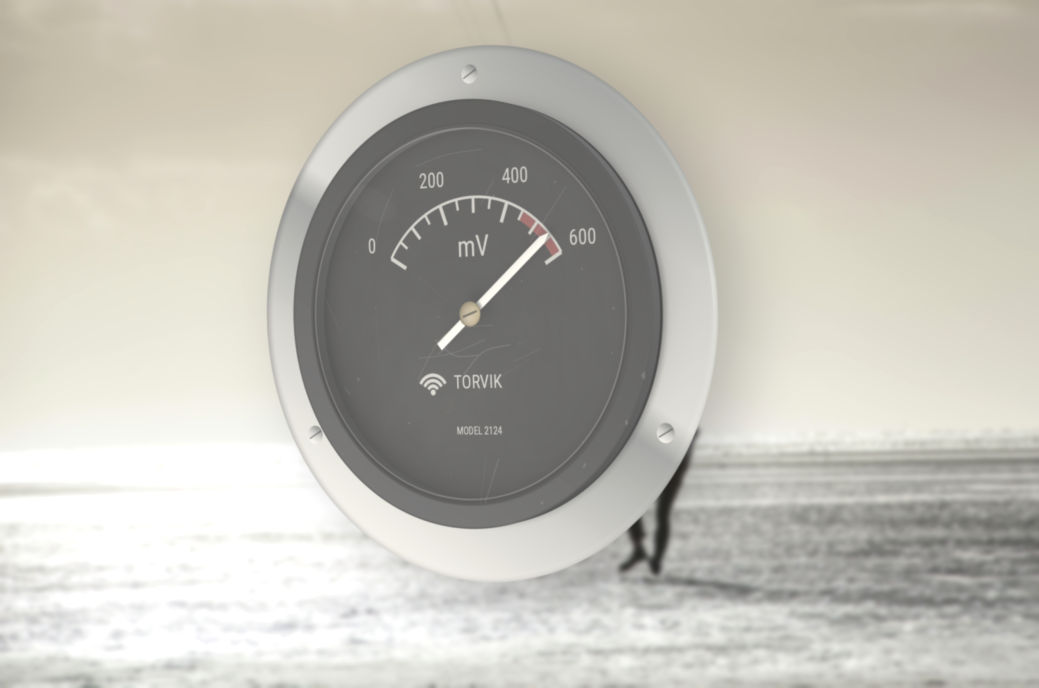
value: 550
